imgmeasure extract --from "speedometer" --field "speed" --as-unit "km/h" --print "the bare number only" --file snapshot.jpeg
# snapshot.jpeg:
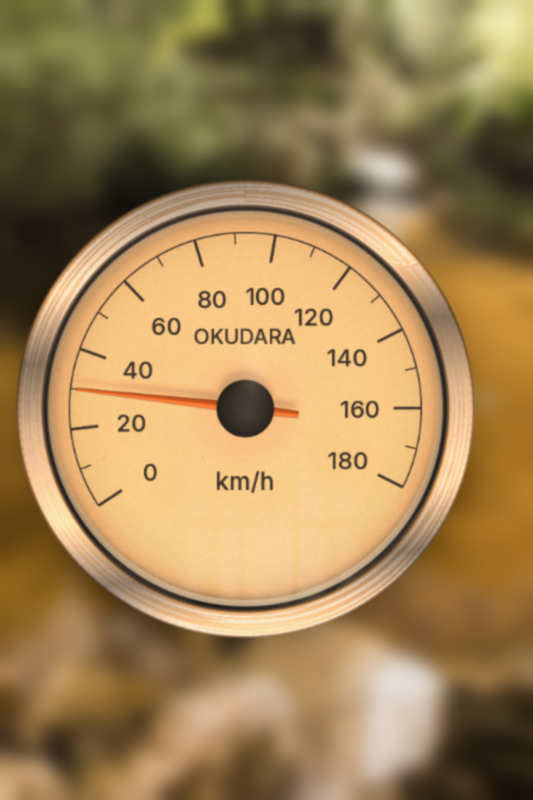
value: 30
